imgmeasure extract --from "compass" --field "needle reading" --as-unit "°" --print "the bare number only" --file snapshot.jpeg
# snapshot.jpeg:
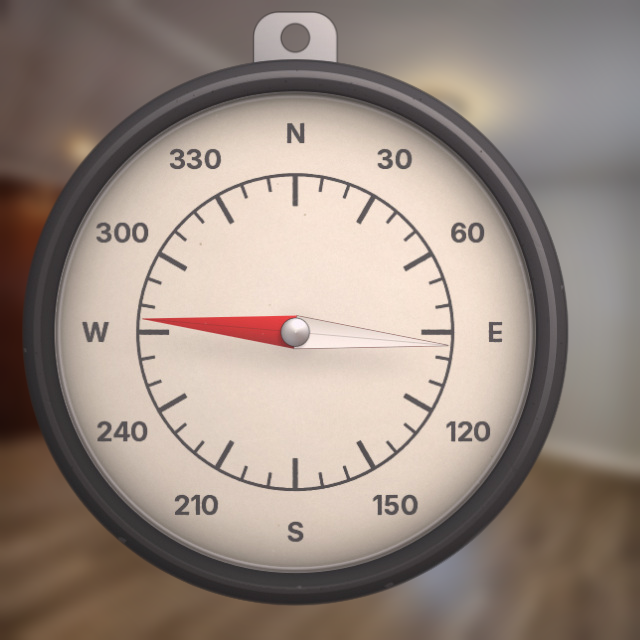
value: 275
